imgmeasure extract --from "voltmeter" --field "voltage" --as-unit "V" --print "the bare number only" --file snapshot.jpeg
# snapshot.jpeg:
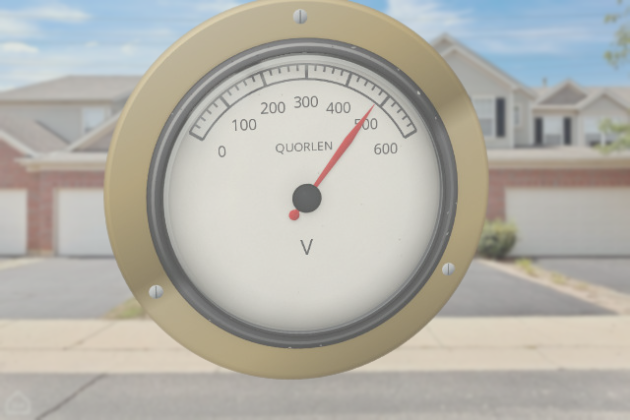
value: 480
